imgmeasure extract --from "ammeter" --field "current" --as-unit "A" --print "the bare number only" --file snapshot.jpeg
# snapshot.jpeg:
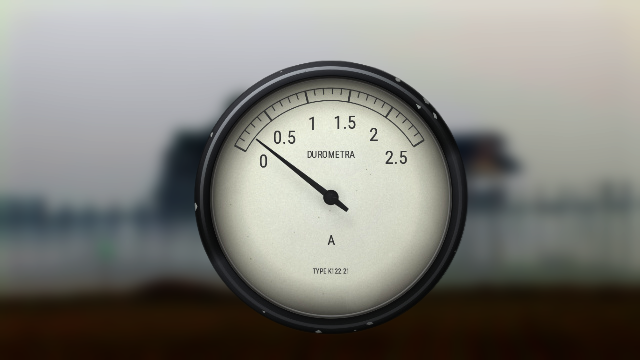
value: 0.2
